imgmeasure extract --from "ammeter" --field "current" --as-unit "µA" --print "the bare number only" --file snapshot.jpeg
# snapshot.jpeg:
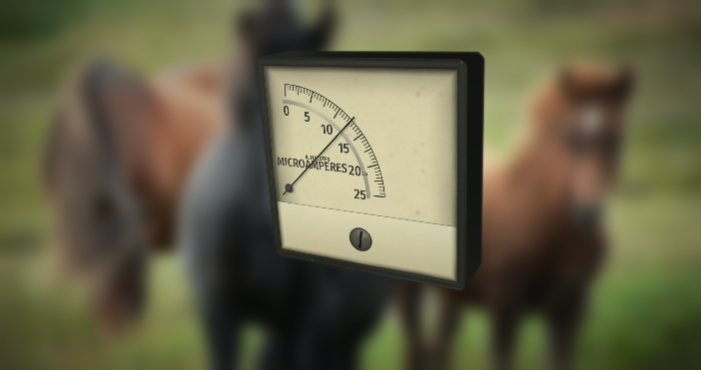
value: 12.5
